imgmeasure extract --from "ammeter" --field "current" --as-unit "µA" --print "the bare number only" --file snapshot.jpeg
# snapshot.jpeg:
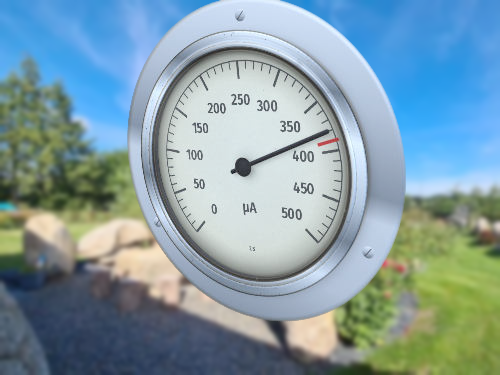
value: 380
